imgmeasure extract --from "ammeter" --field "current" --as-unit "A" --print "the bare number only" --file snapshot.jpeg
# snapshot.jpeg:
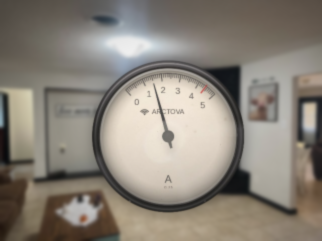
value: 1.5
